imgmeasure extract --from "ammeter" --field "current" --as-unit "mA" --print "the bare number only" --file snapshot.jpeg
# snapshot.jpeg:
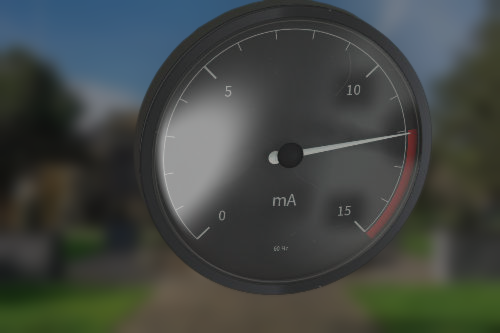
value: 12
